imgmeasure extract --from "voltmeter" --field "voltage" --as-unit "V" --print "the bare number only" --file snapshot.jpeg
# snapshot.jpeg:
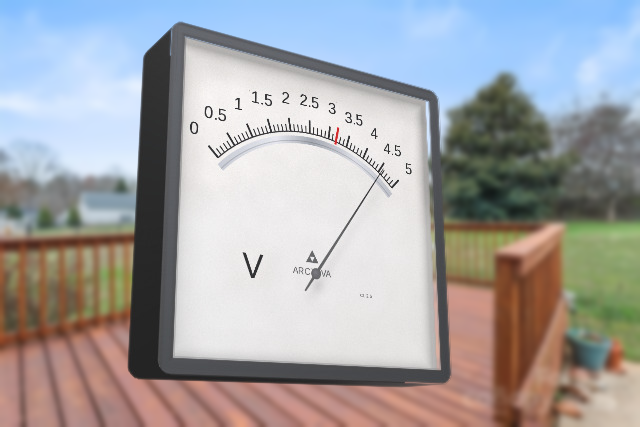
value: 4.5
